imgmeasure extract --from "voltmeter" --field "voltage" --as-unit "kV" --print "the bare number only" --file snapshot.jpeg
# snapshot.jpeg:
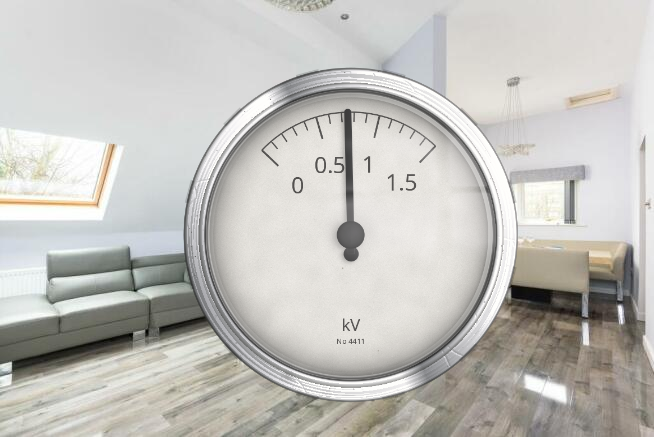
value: 0.75
